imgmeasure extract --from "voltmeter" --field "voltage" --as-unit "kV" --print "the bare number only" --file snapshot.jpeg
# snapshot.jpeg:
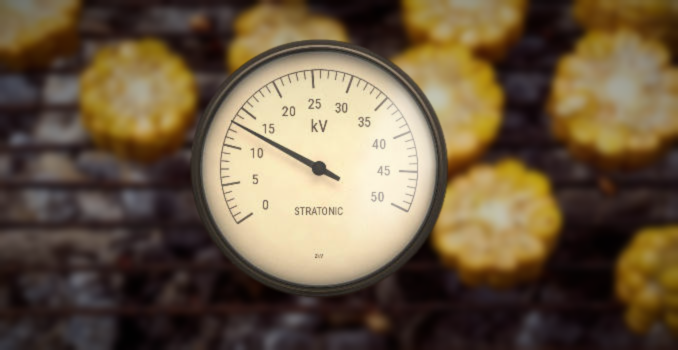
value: 13
